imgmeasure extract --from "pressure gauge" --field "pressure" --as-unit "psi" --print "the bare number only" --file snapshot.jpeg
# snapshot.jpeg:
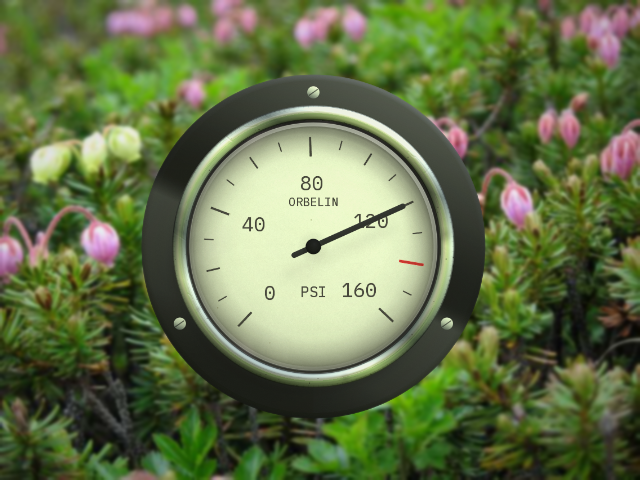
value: 120
